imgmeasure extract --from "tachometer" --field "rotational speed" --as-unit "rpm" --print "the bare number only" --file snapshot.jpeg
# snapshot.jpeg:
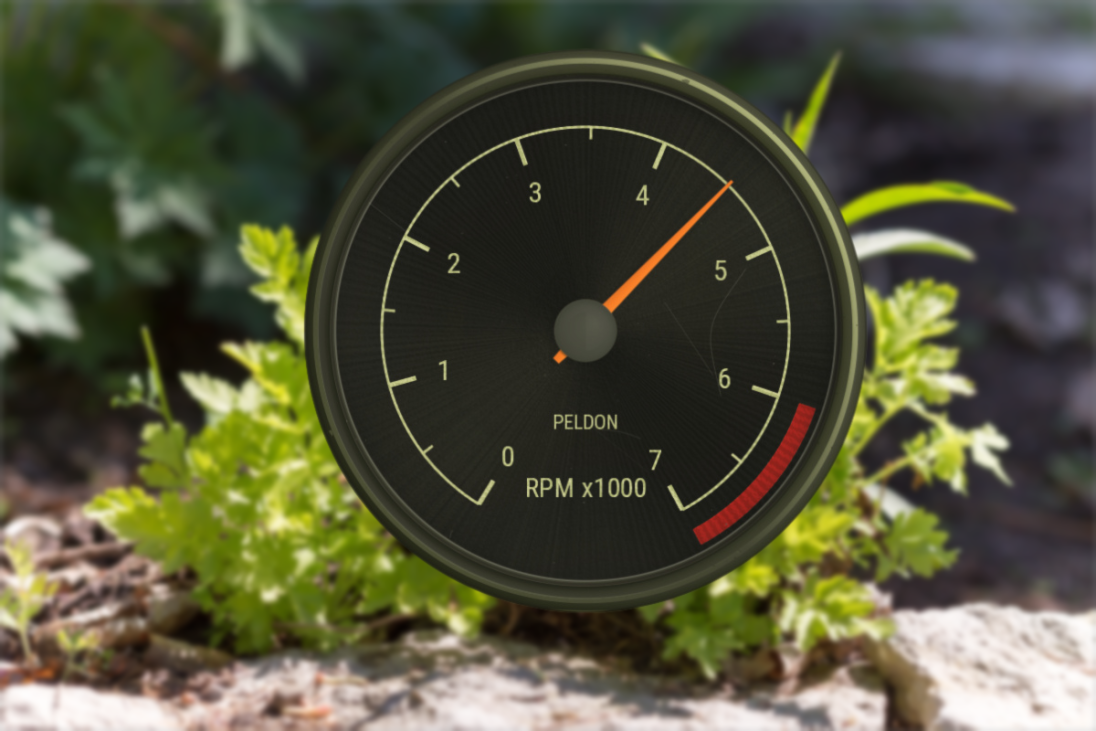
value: 4500
